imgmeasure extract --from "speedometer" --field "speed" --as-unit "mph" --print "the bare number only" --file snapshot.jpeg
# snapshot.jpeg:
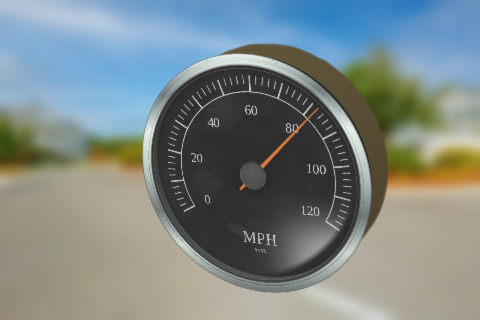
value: 82
